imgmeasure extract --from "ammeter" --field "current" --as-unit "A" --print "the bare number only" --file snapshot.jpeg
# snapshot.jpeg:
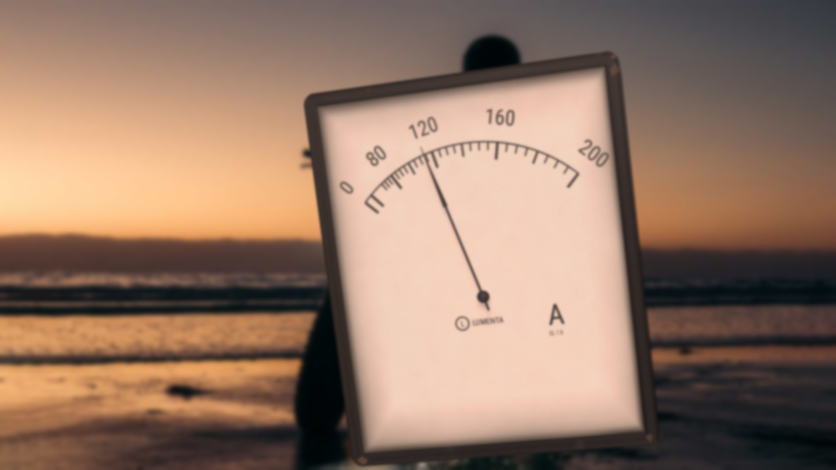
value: 115
